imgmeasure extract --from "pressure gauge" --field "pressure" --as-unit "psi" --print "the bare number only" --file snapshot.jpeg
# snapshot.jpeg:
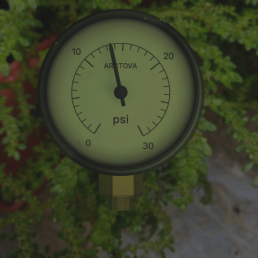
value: 13.5
